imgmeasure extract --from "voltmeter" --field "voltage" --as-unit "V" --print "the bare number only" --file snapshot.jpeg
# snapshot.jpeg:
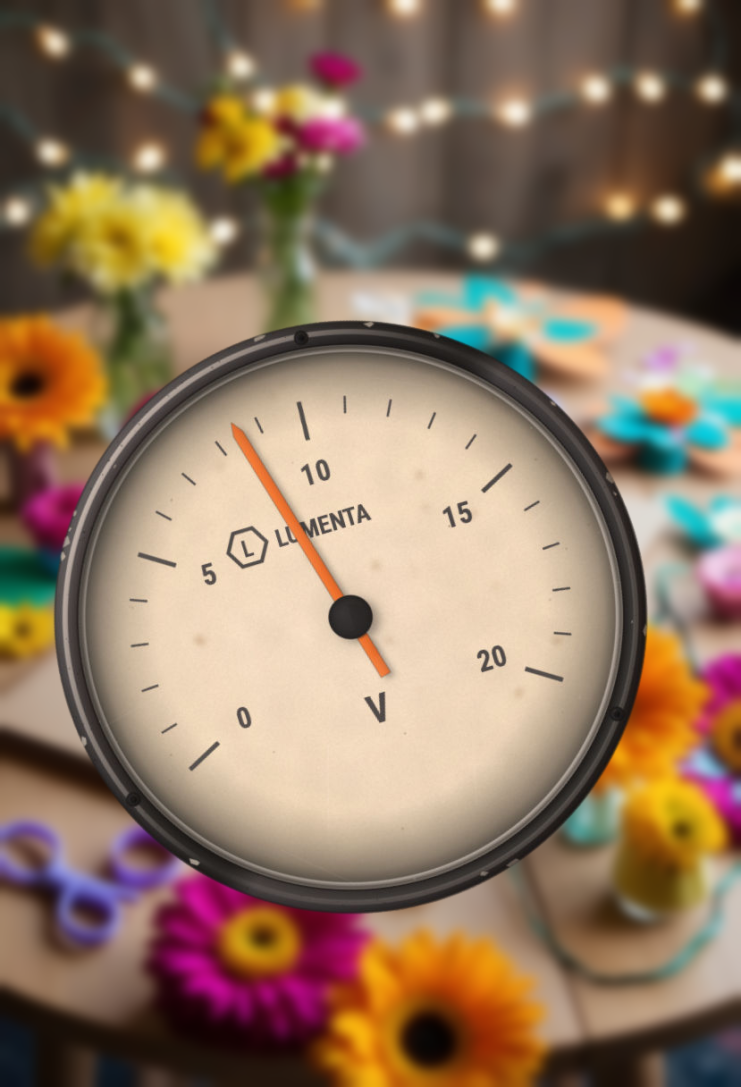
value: 8.5
